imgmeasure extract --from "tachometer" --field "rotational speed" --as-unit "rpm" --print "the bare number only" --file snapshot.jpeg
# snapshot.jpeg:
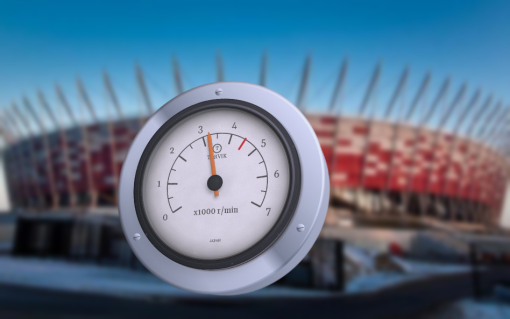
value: 3250
